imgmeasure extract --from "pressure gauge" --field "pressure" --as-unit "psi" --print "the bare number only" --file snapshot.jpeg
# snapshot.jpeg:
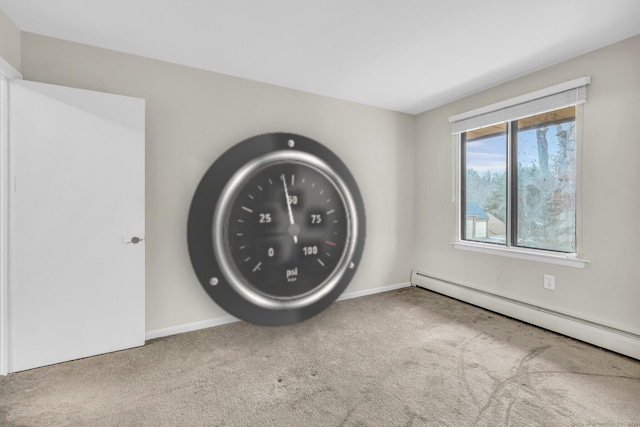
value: 45
